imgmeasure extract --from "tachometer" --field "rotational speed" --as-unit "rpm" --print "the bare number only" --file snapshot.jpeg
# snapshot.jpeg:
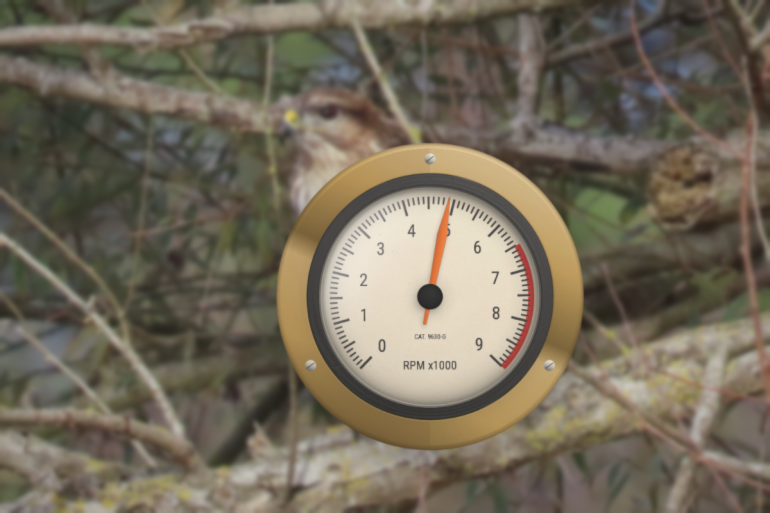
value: 4900
